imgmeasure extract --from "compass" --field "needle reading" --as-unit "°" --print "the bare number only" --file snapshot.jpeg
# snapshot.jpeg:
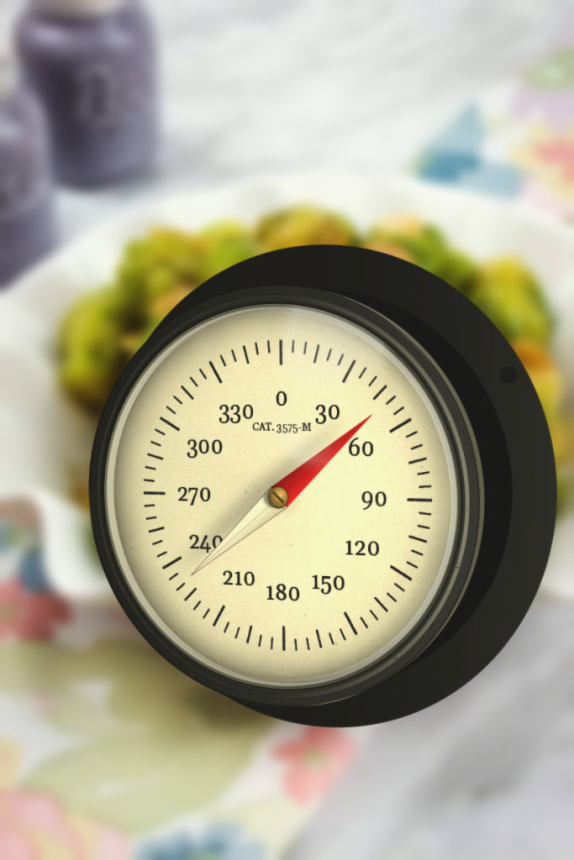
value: 50
